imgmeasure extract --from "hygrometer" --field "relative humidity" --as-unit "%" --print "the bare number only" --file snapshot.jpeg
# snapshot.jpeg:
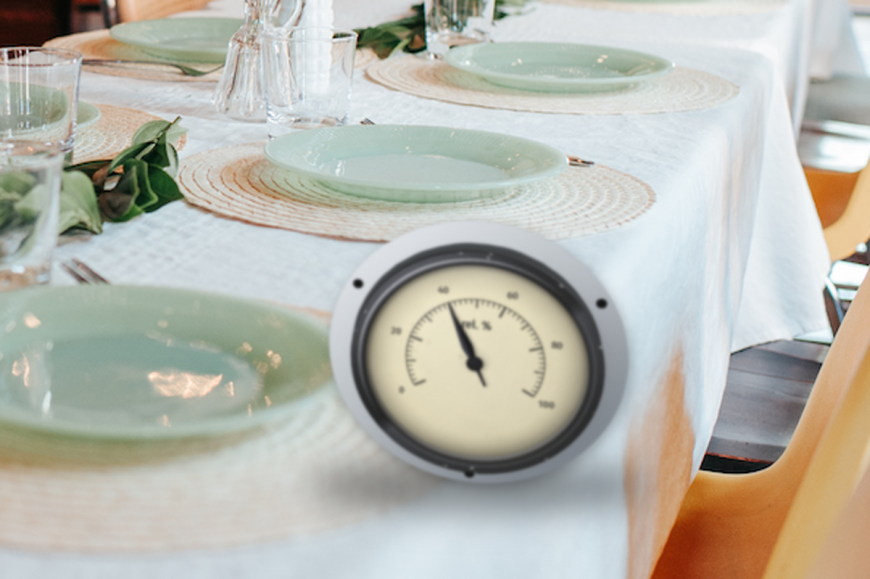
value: 40
